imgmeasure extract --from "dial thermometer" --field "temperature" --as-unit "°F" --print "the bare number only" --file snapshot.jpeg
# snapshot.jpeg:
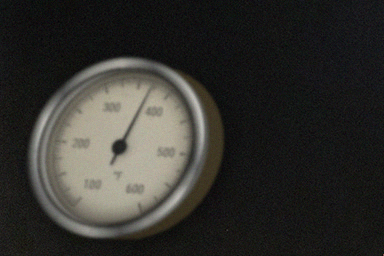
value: 375
